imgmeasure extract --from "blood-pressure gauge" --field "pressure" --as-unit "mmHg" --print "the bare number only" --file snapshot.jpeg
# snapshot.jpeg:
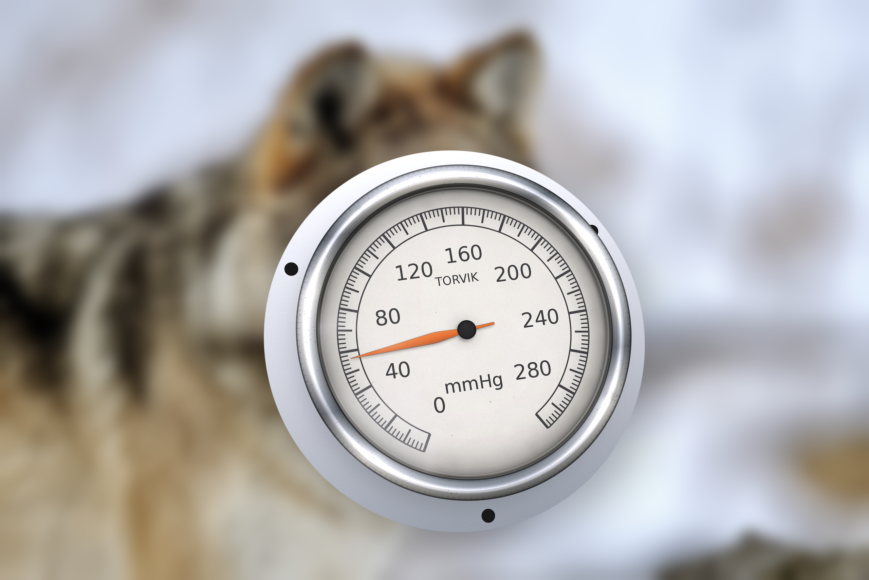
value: 56
